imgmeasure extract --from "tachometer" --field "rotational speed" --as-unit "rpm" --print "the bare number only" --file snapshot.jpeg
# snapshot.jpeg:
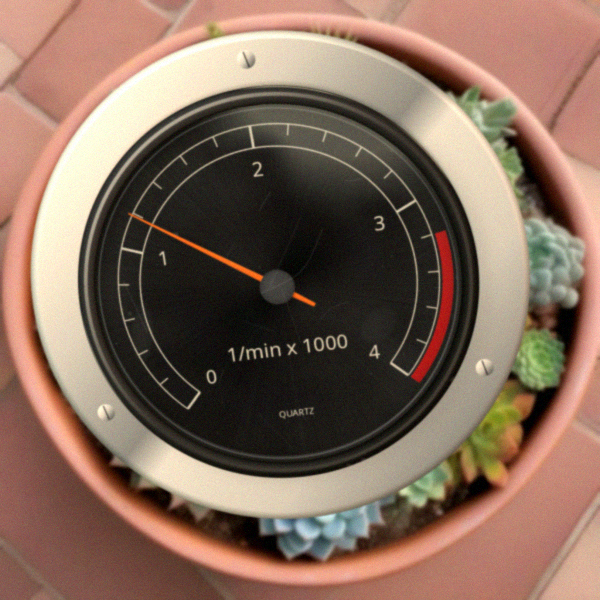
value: 1200
